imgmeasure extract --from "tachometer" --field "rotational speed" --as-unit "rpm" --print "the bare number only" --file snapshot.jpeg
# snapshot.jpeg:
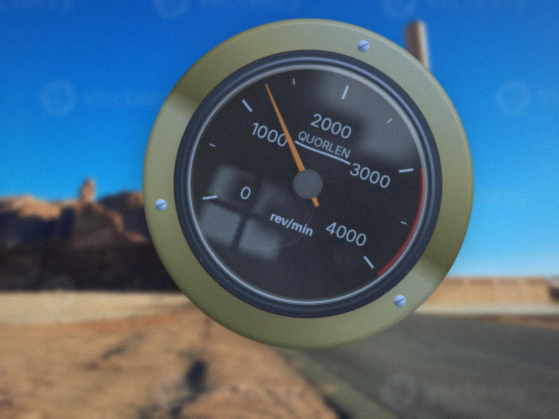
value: 1250
